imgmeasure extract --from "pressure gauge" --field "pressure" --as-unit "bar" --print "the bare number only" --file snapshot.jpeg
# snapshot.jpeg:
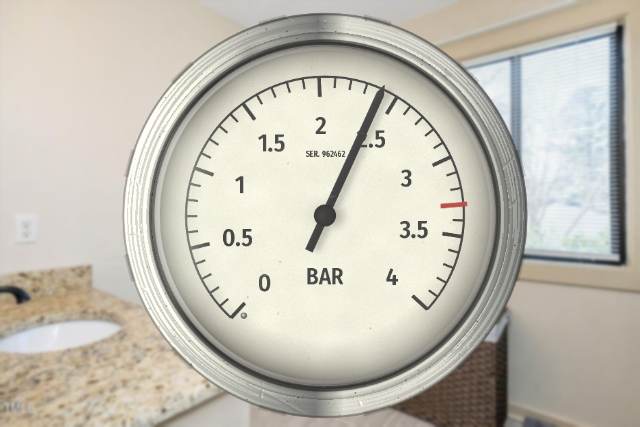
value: 2.4
